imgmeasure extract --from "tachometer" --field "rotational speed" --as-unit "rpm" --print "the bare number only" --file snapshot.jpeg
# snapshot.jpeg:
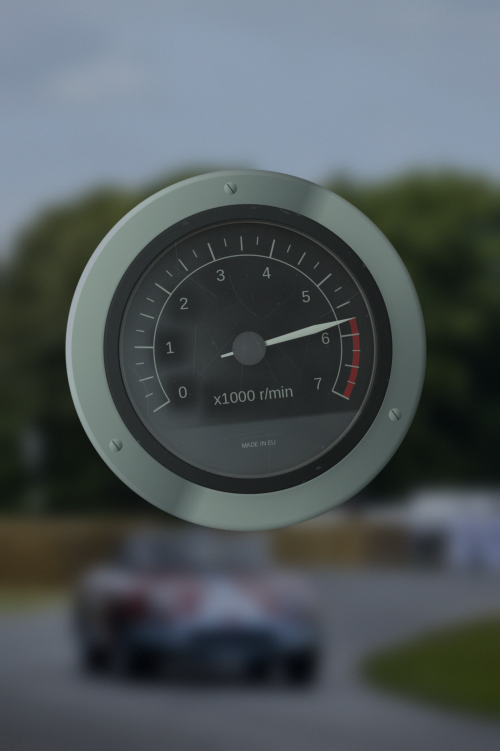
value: 5750
